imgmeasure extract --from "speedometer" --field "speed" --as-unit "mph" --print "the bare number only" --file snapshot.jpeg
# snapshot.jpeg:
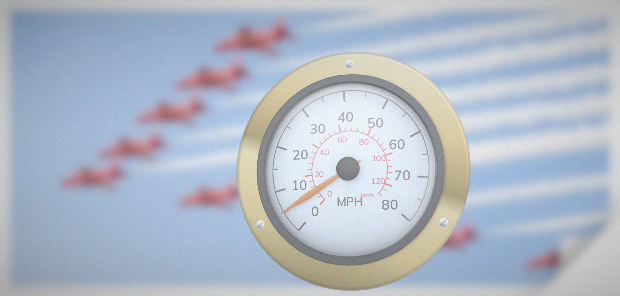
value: 5
